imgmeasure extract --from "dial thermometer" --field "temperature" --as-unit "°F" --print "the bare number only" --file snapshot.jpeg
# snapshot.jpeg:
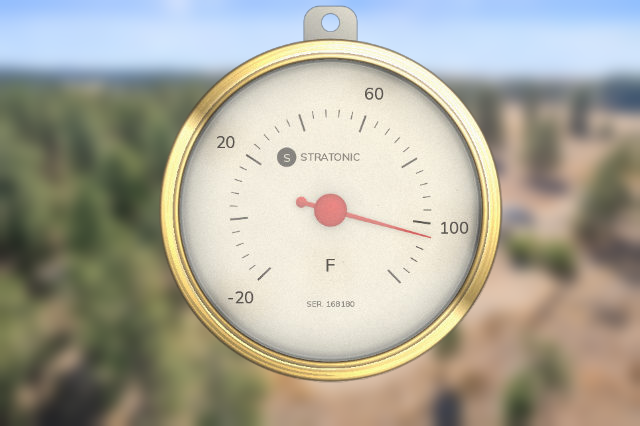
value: 104
